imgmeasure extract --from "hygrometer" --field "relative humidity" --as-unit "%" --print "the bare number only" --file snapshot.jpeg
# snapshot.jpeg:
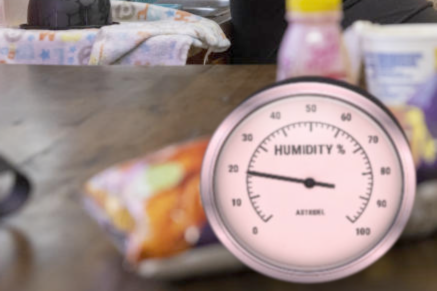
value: 20
